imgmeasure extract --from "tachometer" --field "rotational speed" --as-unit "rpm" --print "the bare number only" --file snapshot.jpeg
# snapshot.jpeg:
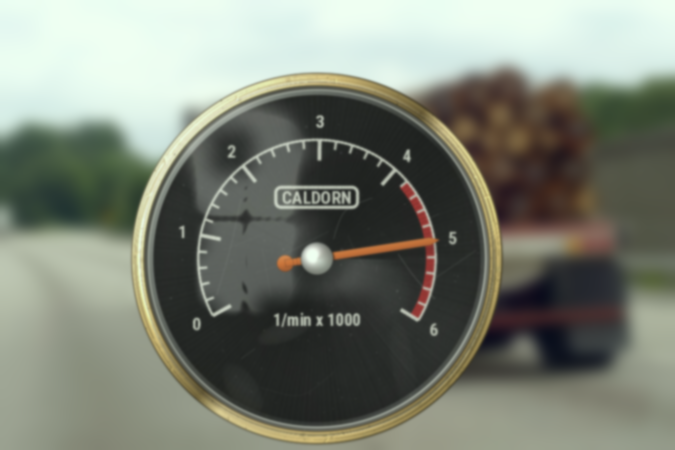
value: 5000
